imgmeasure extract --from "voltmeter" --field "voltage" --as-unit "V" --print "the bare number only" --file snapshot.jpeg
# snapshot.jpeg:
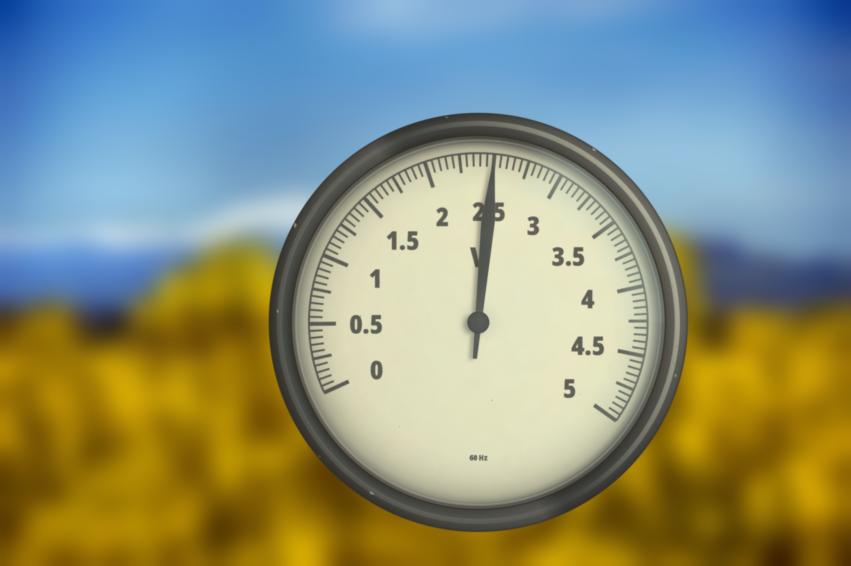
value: 2.5
